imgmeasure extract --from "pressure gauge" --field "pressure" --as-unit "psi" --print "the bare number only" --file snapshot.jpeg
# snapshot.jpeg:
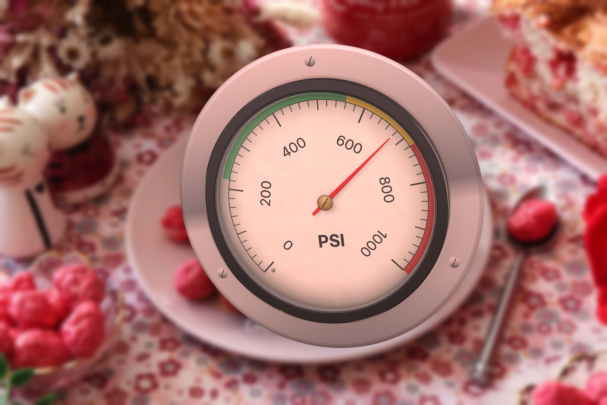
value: 680
